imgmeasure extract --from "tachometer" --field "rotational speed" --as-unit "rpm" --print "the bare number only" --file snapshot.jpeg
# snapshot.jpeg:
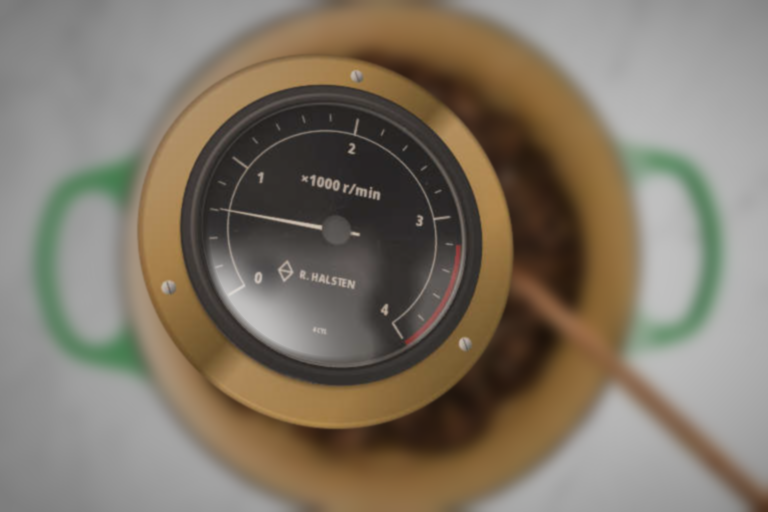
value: 600
